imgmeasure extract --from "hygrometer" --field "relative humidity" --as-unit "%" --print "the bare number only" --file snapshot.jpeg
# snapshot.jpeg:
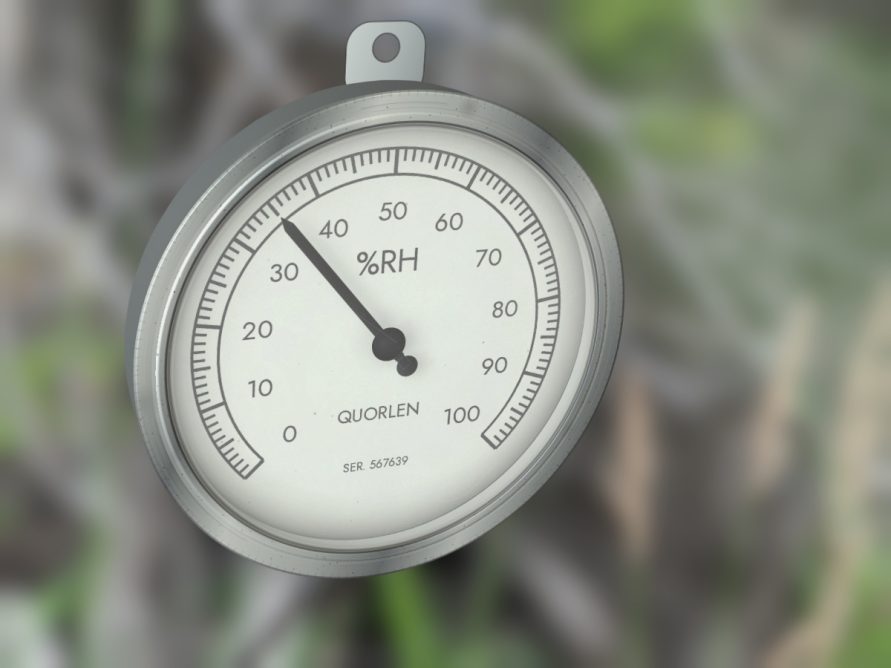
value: 35
